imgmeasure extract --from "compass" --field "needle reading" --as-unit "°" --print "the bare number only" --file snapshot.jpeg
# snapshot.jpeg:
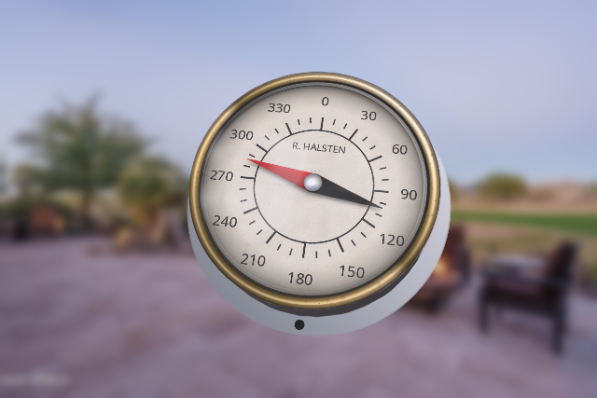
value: 285
